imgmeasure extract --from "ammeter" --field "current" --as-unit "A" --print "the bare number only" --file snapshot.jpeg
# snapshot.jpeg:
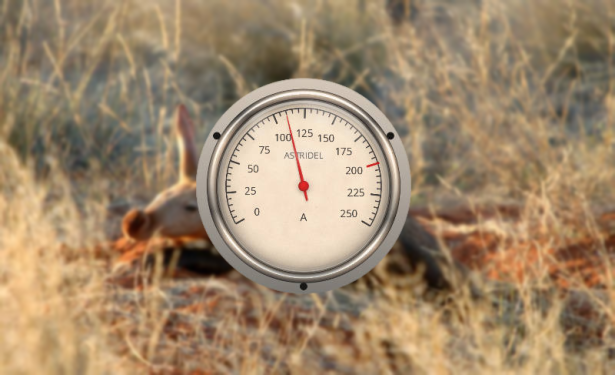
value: 110
